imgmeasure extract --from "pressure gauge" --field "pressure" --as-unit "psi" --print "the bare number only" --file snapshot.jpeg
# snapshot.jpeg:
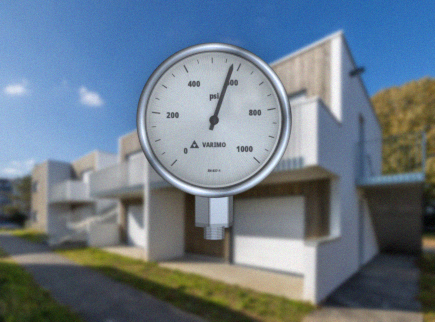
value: 575
